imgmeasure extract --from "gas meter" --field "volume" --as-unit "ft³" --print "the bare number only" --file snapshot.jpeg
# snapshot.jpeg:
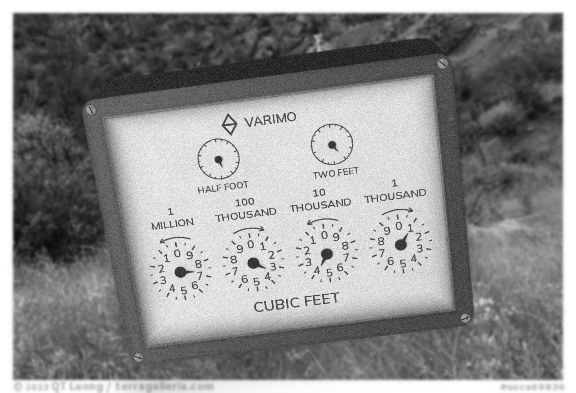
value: 734100
